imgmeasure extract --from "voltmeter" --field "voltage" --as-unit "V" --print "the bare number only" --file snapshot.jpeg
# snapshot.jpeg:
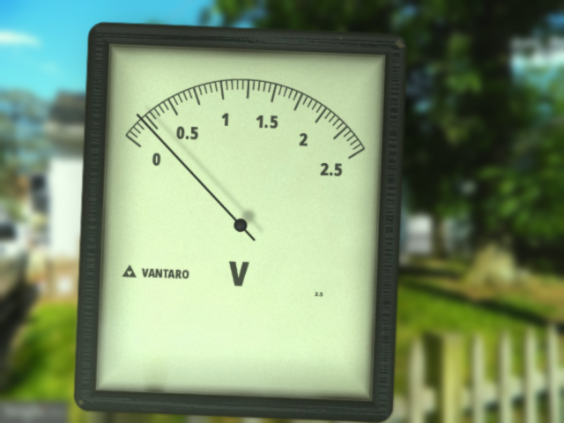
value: 0.2
